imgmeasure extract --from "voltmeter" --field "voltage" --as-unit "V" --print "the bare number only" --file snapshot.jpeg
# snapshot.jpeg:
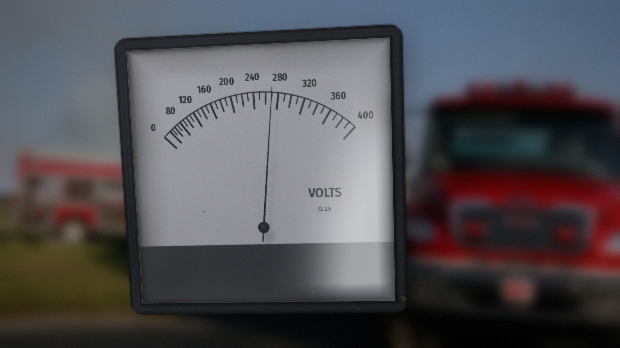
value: 270
